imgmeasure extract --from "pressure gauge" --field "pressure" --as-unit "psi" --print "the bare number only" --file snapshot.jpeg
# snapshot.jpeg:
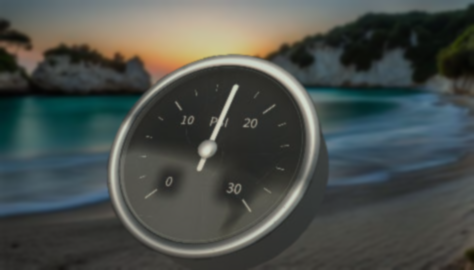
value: 16
